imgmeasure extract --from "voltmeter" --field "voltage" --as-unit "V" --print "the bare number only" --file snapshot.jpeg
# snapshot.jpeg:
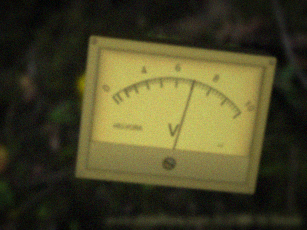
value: 7
